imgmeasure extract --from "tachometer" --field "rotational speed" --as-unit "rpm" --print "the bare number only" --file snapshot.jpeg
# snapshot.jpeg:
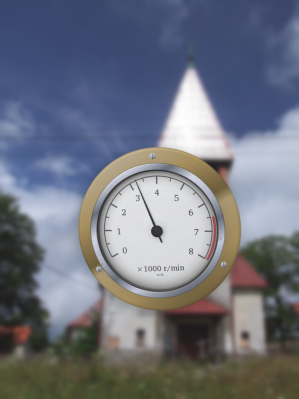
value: 3250
